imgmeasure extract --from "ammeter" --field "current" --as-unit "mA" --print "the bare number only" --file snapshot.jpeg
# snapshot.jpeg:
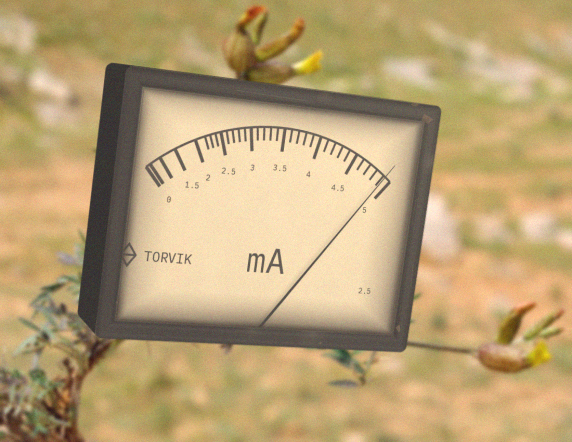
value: 4.9
